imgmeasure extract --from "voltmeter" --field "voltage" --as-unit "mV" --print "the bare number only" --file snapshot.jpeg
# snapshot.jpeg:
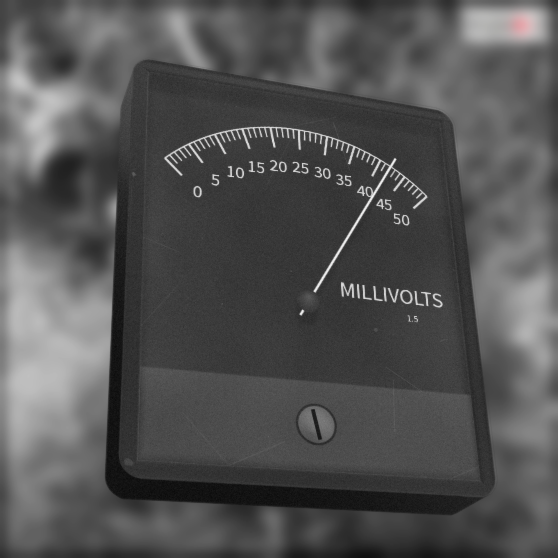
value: 42
